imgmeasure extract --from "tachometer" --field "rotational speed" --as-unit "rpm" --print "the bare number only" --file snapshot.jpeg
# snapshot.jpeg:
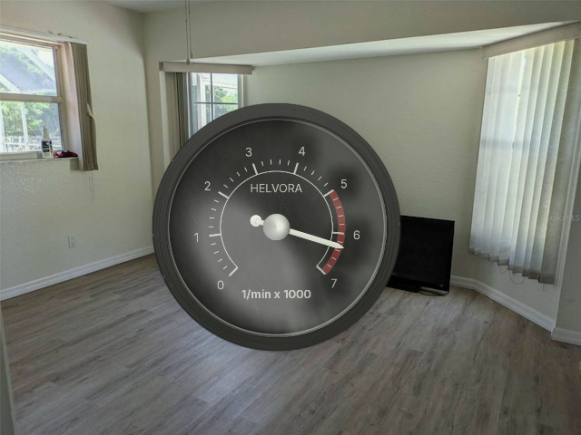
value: 6300
